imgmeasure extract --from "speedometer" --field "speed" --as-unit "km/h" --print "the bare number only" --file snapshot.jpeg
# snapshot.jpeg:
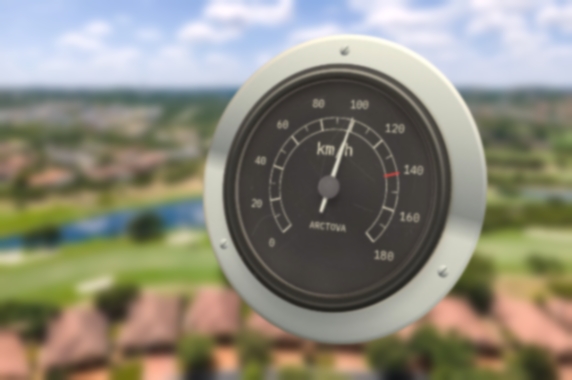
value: 100
